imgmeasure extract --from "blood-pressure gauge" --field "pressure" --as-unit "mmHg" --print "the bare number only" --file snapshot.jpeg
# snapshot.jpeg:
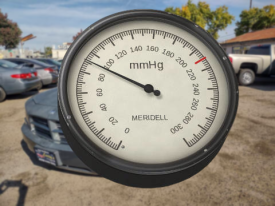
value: 90
